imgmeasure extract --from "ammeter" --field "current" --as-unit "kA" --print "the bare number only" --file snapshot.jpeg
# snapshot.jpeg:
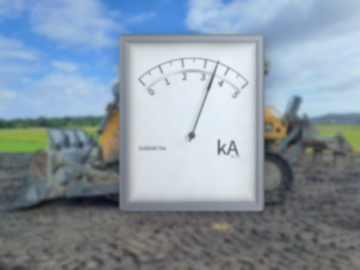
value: 3.5
